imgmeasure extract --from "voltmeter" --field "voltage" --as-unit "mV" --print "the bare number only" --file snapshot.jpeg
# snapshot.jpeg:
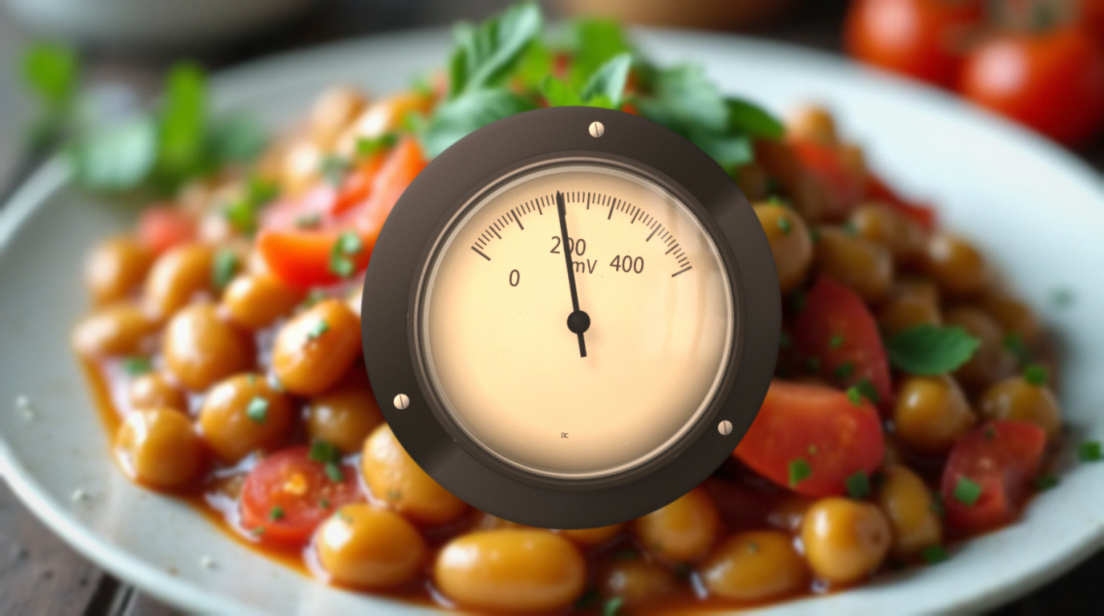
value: 190
